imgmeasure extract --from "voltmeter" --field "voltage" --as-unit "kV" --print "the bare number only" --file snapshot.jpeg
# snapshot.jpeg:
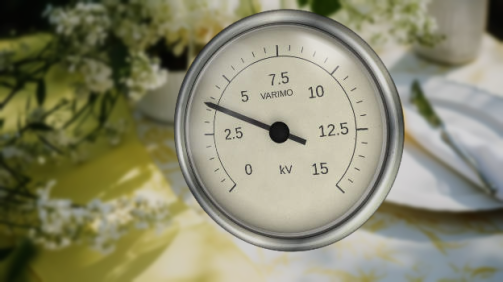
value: 3.75
